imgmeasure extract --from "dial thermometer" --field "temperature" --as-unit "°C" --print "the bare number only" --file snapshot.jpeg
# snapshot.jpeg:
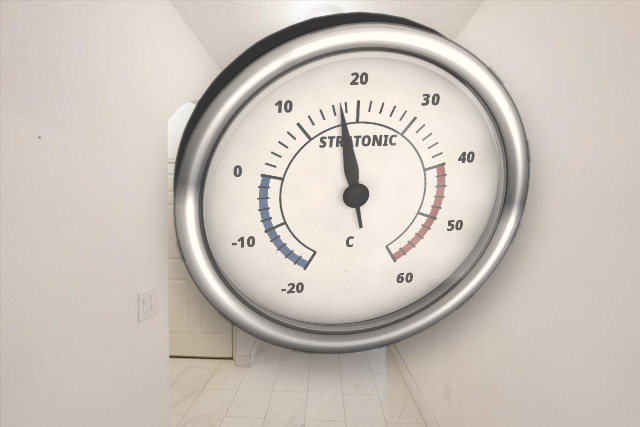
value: 17
